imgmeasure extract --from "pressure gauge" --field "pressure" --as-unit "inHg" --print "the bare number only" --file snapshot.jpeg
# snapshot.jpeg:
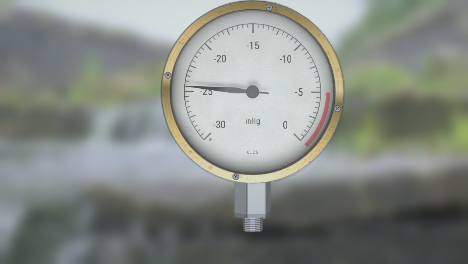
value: -24.5
